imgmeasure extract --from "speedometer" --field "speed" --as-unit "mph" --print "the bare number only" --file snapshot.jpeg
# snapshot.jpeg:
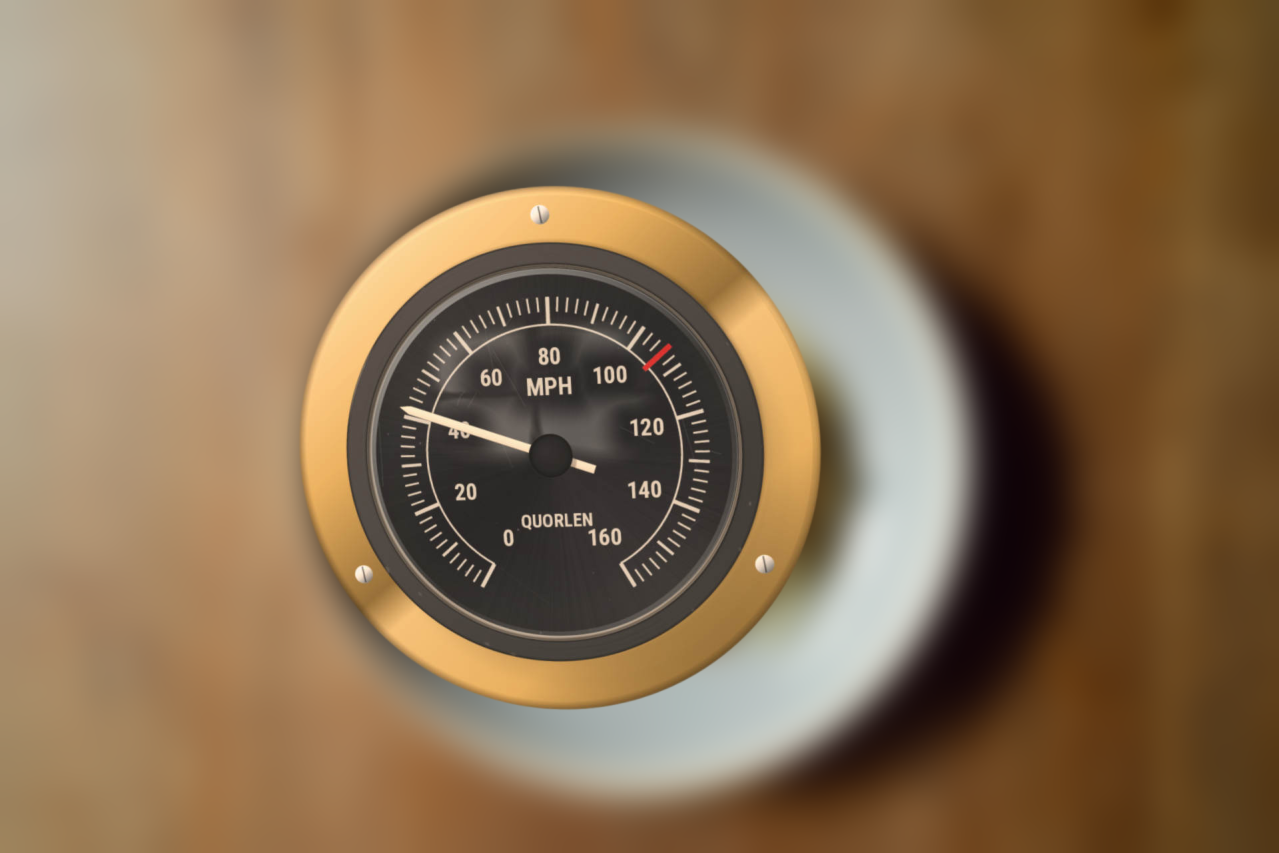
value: 42
